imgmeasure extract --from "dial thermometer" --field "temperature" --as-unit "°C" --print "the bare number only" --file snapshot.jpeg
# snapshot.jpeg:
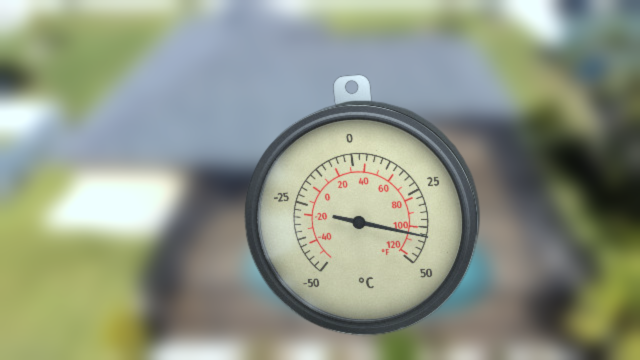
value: 40
